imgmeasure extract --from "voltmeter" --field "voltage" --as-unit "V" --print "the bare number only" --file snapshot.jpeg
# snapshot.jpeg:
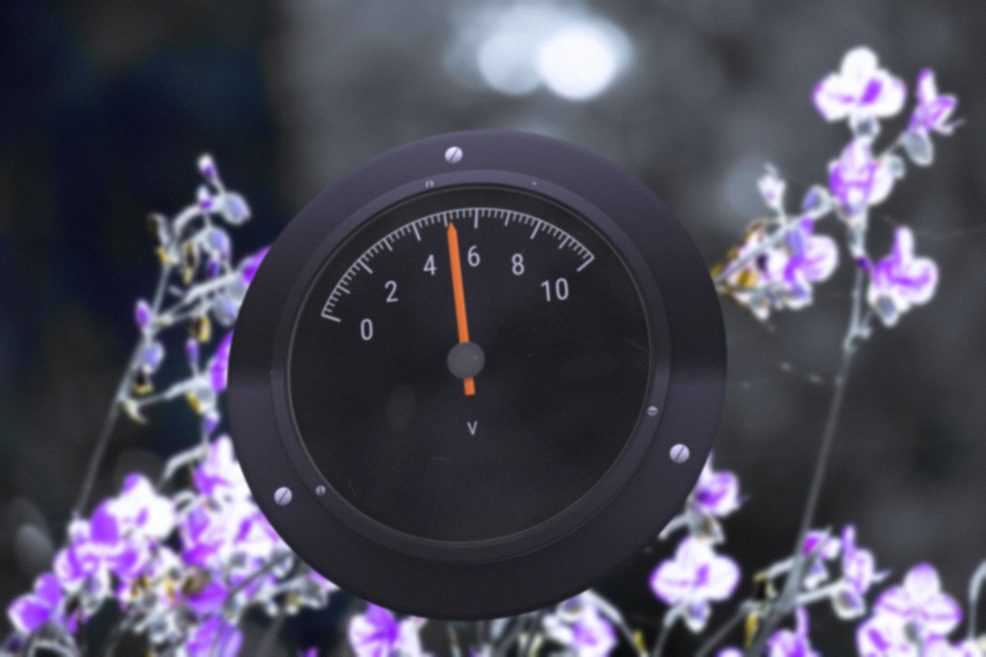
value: 5.2
